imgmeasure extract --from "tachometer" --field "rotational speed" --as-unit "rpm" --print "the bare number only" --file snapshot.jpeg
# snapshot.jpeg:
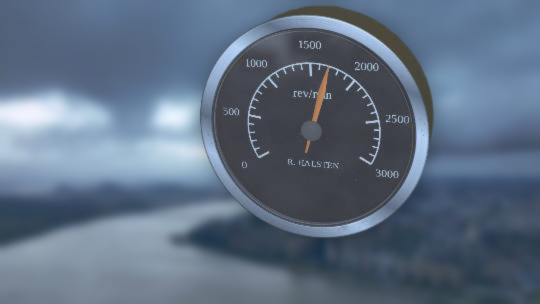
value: 1700
